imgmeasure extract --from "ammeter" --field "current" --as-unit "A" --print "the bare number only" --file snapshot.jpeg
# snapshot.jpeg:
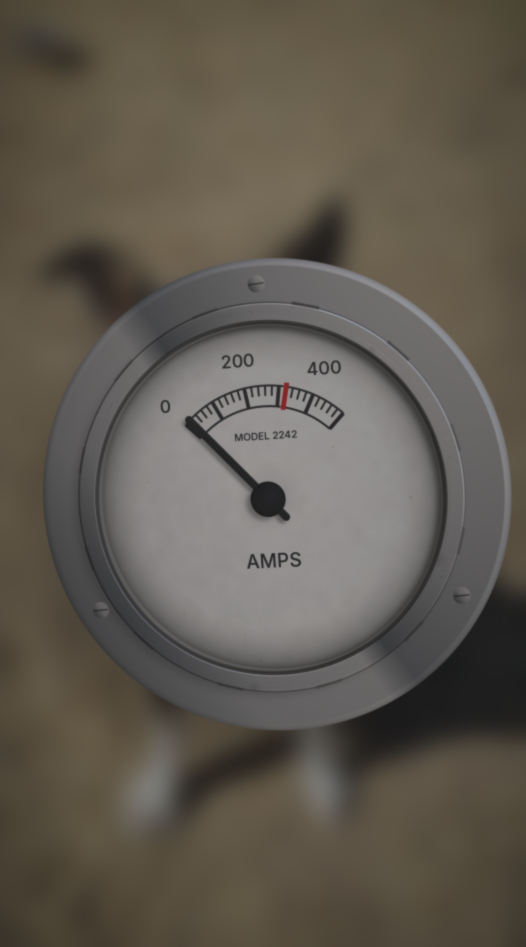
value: 20
